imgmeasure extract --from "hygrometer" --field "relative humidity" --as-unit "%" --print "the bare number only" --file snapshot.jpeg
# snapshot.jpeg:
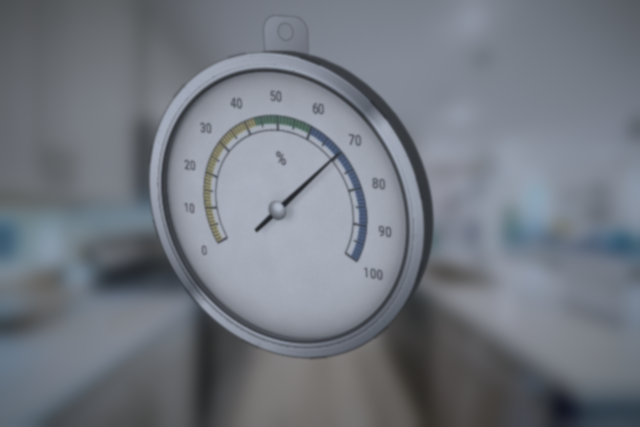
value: 70
